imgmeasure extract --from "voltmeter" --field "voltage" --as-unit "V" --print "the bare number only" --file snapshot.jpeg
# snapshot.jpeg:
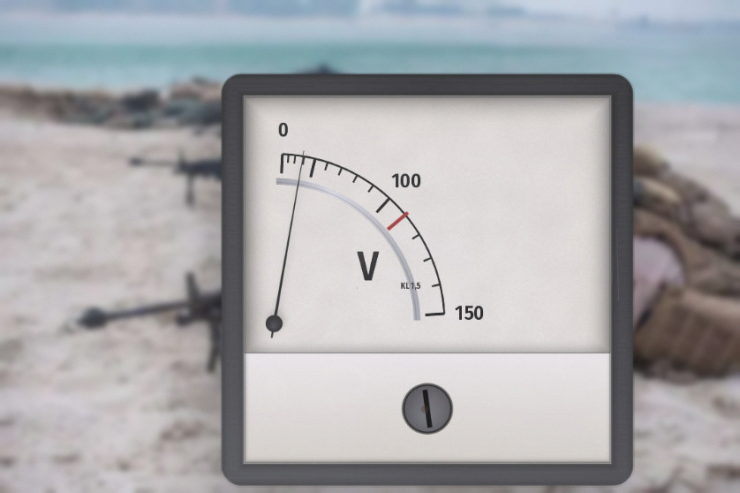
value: 40
